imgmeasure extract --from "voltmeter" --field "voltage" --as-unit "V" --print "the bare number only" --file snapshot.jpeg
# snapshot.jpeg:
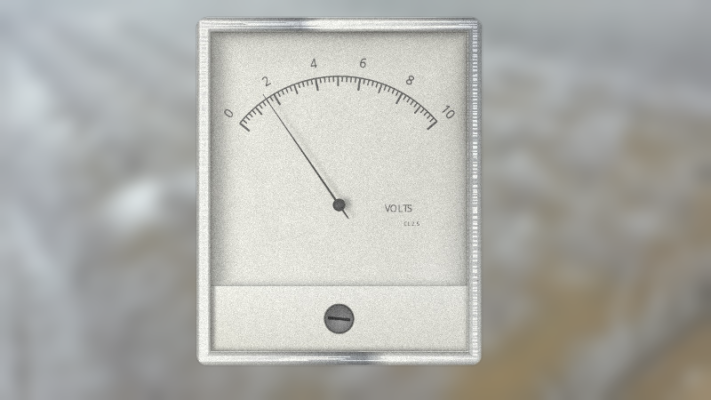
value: 1.6
